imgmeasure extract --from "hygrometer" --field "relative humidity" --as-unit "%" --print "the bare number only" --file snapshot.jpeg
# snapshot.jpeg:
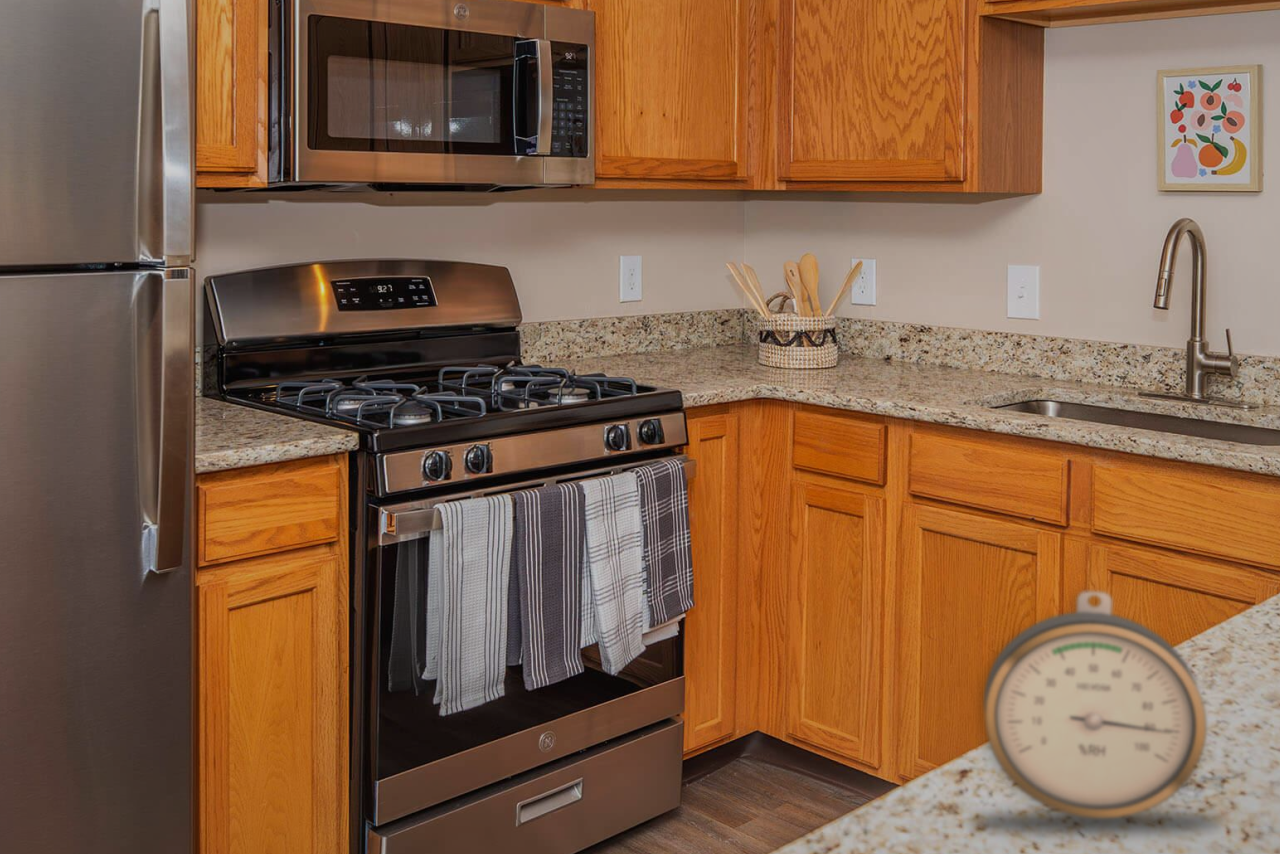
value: 90
